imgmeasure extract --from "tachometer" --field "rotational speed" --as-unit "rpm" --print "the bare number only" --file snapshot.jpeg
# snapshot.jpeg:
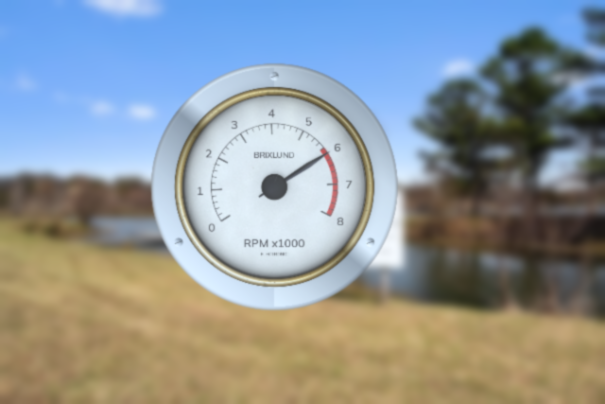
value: 6000
